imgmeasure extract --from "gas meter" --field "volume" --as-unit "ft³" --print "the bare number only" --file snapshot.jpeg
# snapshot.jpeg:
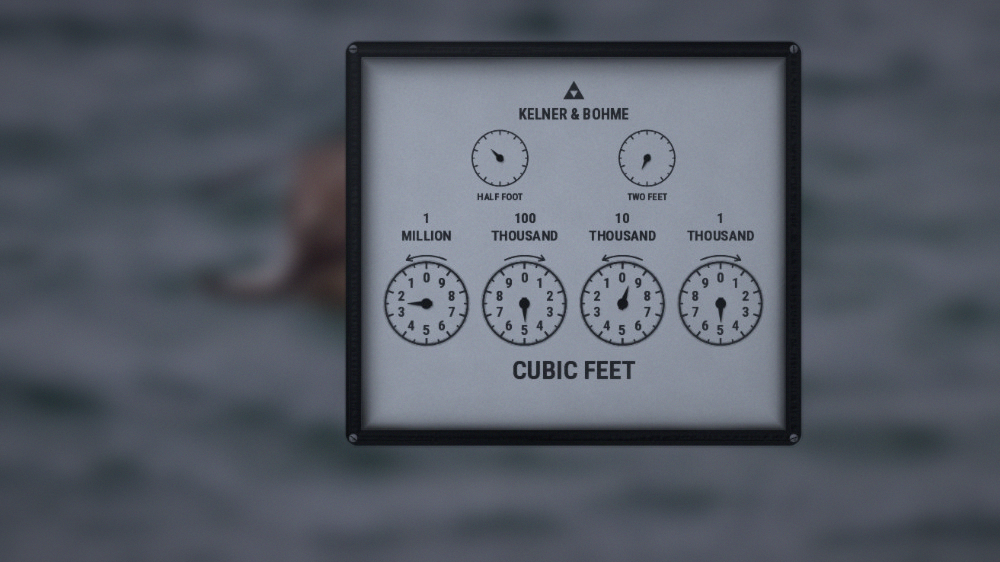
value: 249500
